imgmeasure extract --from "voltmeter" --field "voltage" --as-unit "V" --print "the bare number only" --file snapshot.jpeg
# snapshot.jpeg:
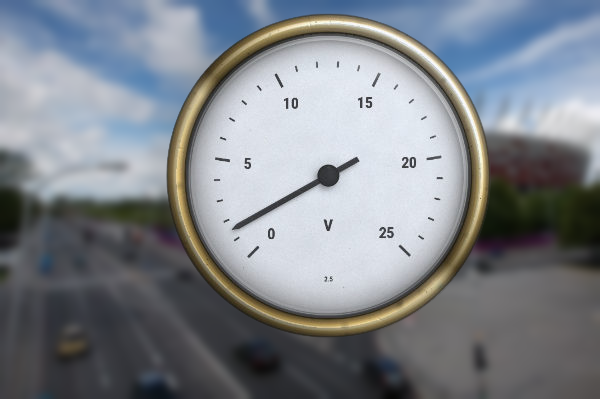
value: 1.5
